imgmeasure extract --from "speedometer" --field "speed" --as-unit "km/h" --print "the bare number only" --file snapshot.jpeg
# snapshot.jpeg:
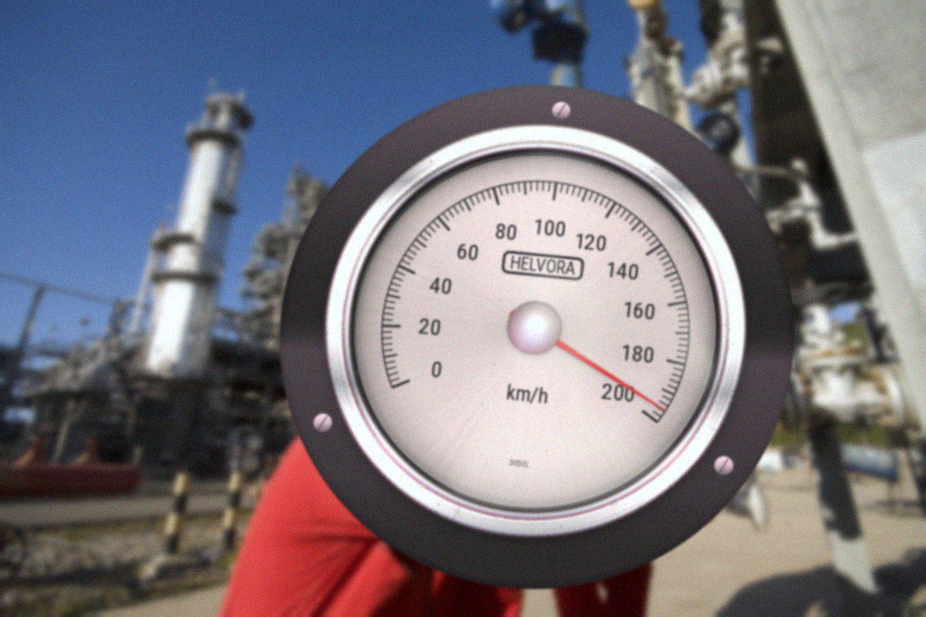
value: 196
